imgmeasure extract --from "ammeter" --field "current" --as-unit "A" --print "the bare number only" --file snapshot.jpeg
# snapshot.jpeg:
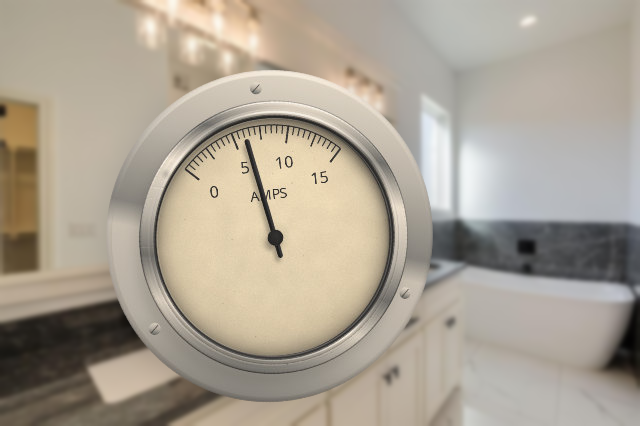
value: 6
